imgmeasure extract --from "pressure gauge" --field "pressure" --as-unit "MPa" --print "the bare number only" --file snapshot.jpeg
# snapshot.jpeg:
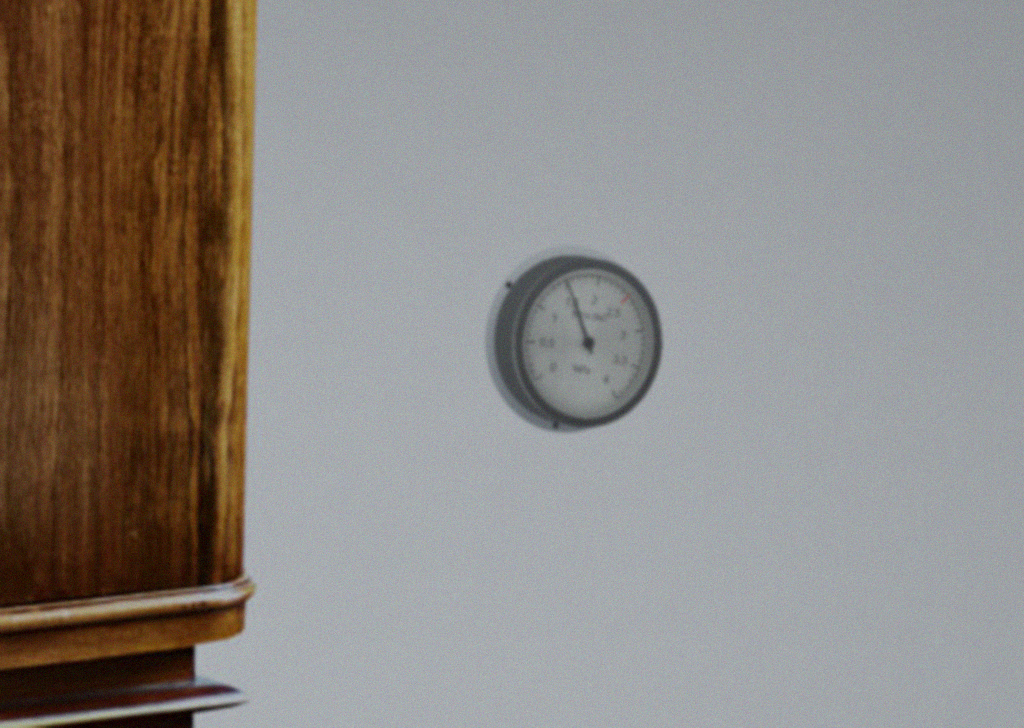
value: 1.5
